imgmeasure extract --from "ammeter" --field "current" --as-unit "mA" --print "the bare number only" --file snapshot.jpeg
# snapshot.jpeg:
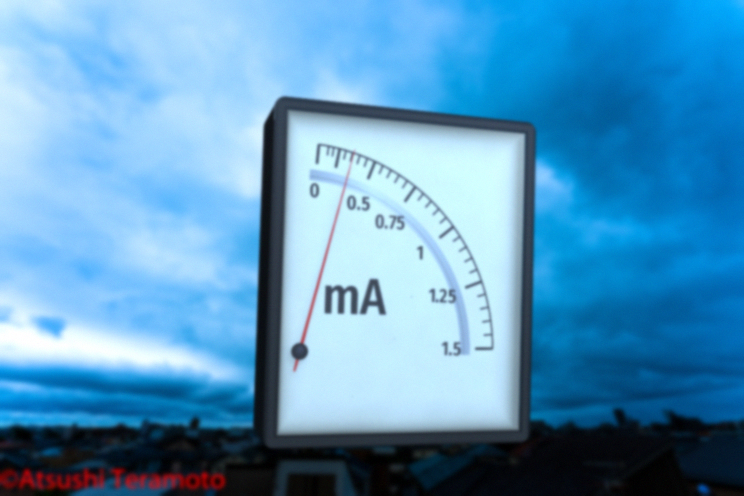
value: 0.35
